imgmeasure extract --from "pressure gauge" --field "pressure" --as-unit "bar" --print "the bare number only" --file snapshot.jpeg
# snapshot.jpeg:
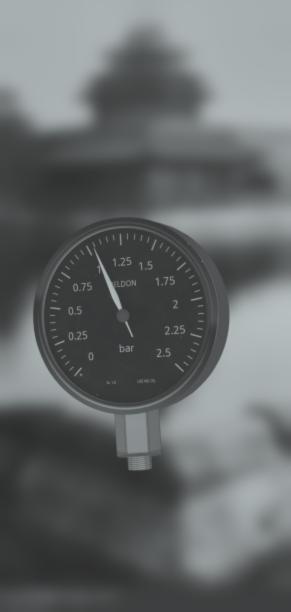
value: 1.05
